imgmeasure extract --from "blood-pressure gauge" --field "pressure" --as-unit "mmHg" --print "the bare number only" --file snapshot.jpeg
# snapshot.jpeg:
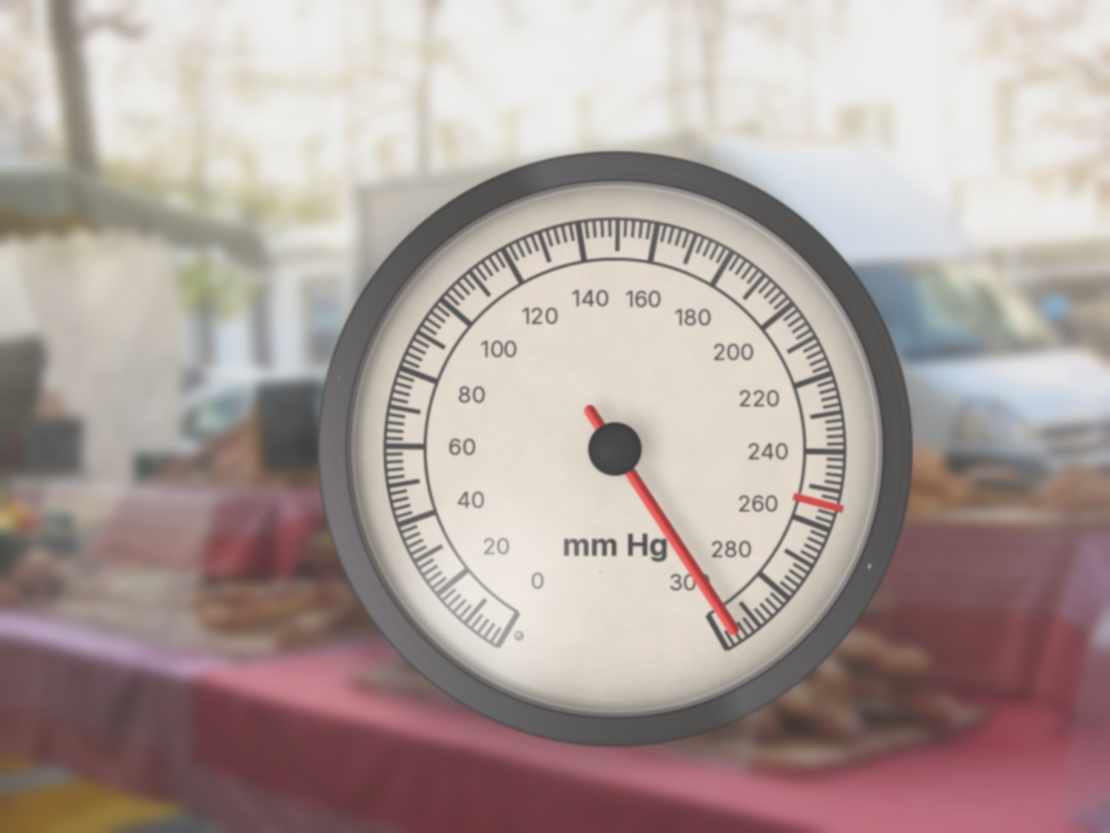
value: 296
